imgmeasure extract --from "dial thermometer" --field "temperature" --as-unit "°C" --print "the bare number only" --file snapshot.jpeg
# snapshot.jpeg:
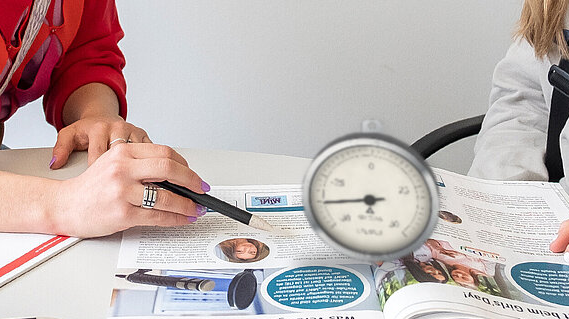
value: -37.5
